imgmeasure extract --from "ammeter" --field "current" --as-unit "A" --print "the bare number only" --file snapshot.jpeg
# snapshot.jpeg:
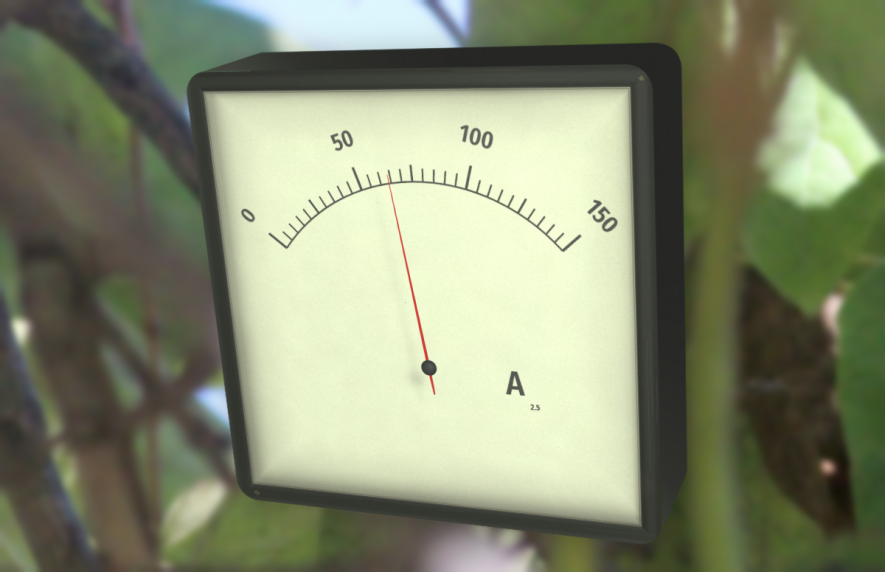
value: 65
